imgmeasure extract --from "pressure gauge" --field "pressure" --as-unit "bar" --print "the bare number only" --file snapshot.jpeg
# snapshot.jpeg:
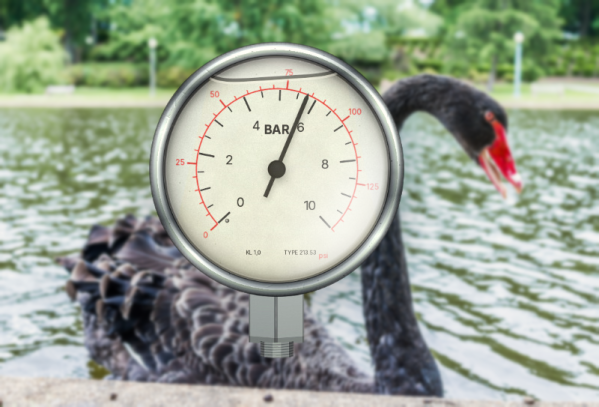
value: 5.75
